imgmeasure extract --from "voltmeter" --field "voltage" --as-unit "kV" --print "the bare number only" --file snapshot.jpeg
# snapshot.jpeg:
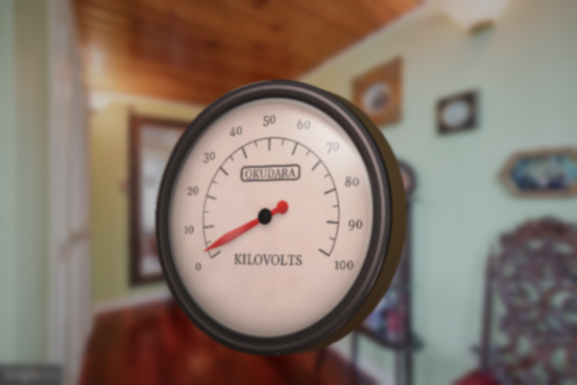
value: 2.5
